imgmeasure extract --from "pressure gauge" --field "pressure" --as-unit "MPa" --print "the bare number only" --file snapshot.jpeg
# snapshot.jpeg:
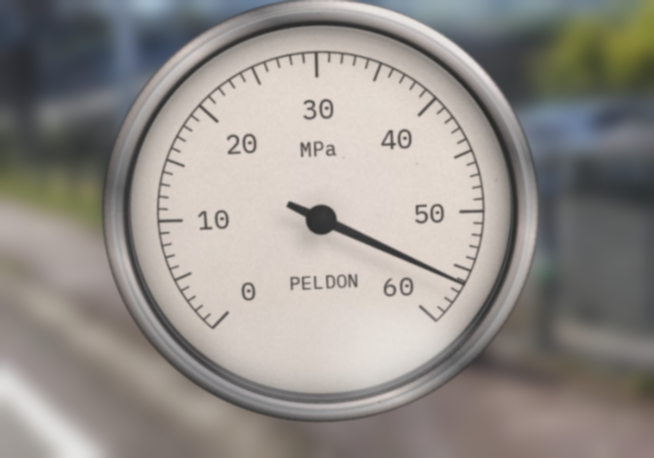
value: 56
